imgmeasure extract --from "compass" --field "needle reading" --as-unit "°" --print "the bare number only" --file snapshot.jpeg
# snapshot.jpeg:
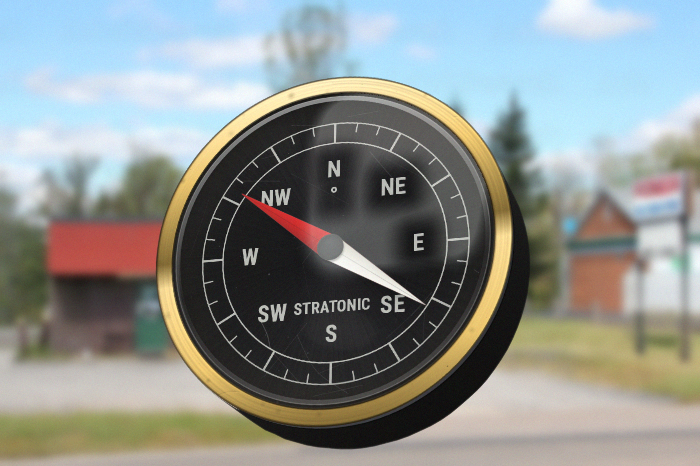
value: 305
